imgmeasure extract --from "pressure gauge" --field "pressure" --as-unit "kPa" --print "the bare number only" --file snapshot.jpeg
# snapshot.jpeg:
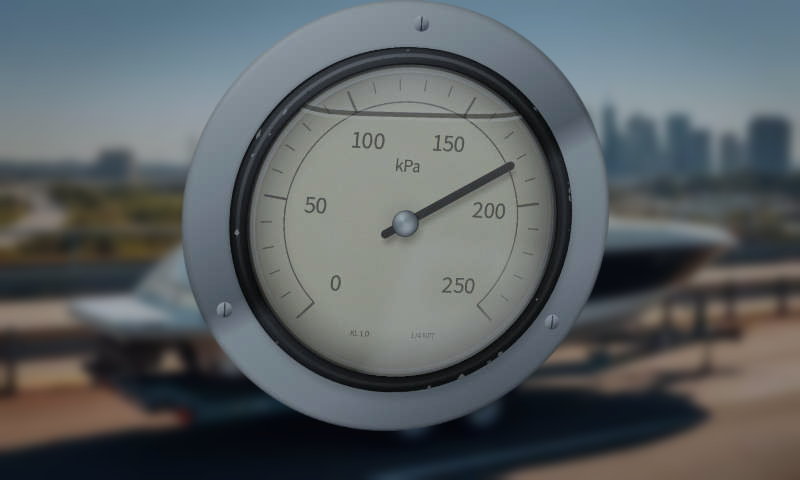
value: 180
